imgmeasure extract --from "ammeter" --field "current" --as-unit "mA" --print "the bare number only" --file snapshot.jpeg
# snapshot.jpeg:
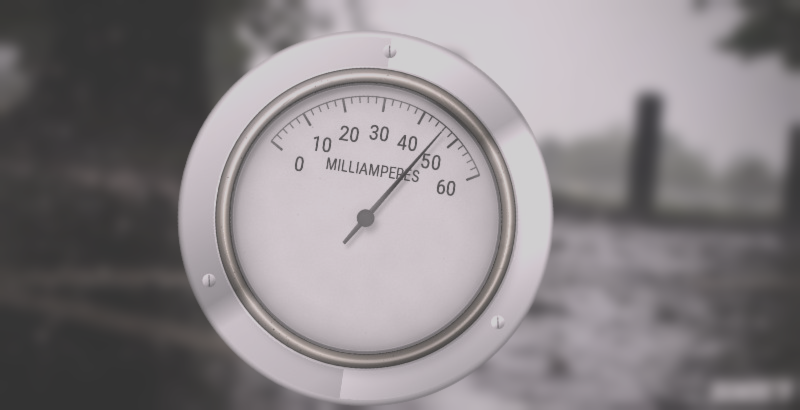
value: 46
